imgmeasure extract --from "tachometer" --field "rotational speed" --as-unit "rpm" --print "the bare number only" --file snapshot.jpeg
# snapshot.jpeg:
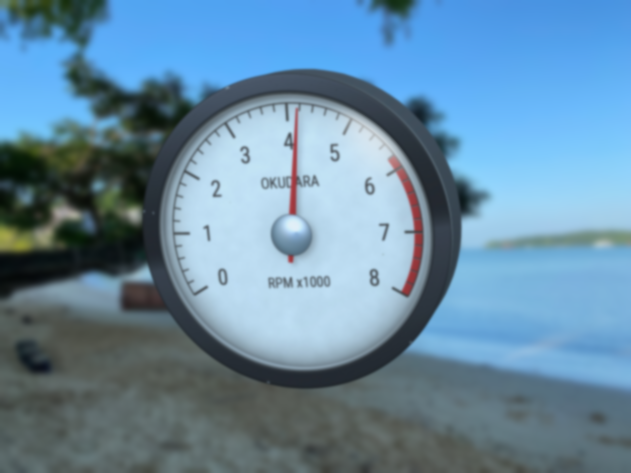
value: 4200
